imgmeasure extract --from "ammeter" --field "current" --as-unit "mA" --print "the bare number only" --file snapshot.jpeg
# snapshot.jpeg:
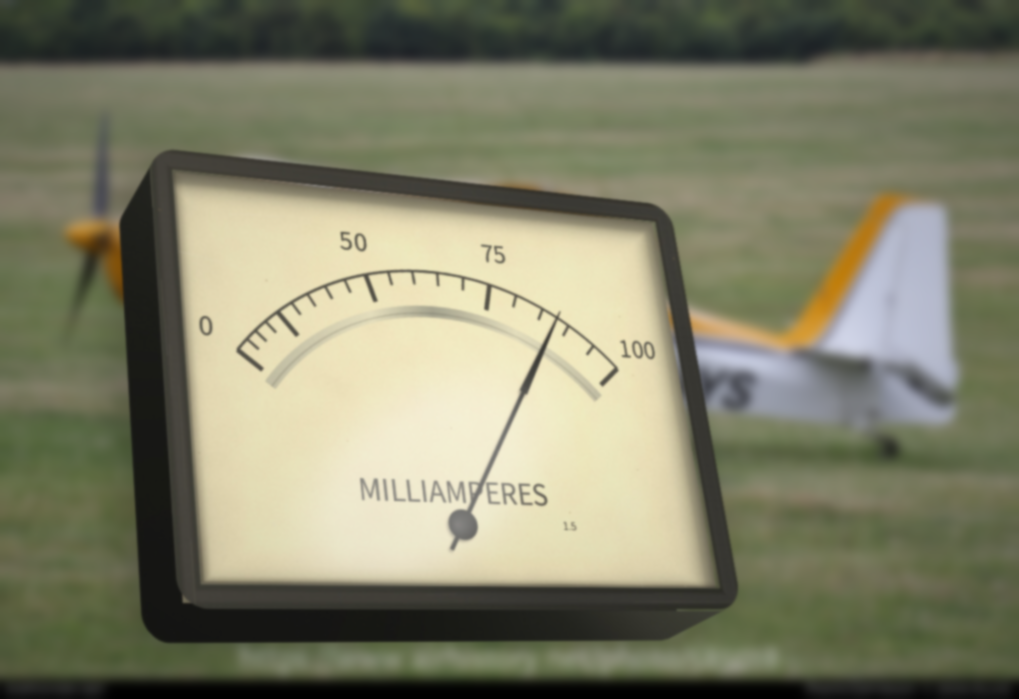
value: 87.5
